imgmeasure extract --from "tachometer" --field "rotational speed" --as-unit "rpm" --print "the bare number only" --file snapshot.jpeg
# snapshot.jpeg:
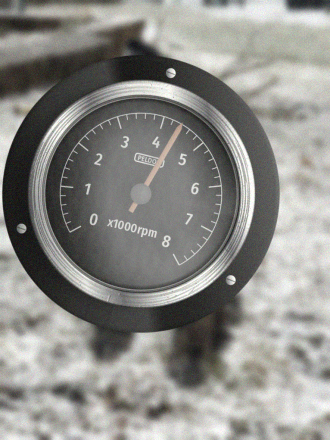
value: 4400
